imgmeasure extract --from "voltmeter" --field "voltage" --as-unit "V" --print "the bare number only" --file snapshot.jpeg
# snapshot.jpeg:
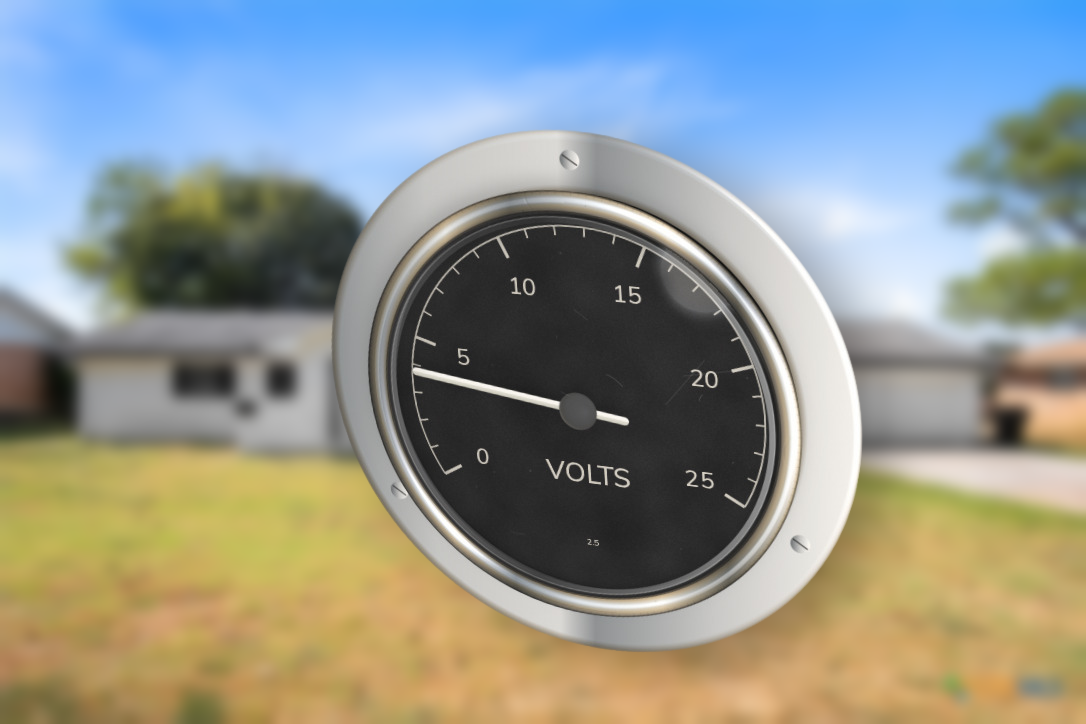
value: 4
